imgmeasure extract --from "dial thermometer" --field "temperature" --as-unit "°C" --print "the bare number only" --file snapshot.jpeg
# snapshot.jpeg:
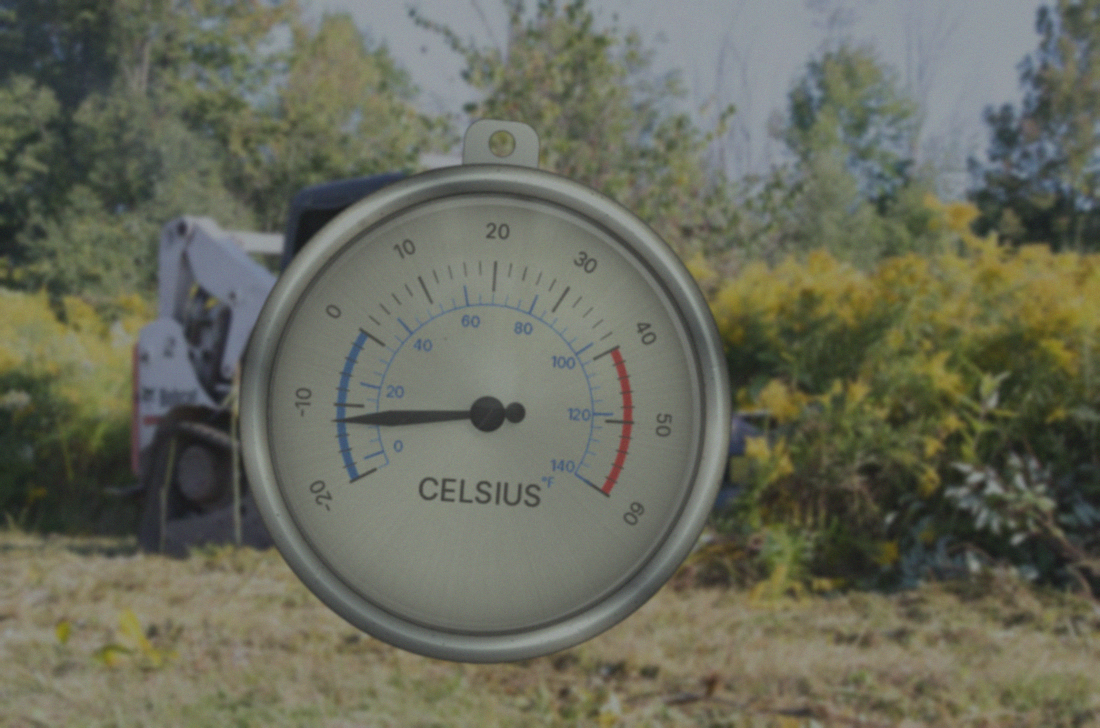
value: -12
